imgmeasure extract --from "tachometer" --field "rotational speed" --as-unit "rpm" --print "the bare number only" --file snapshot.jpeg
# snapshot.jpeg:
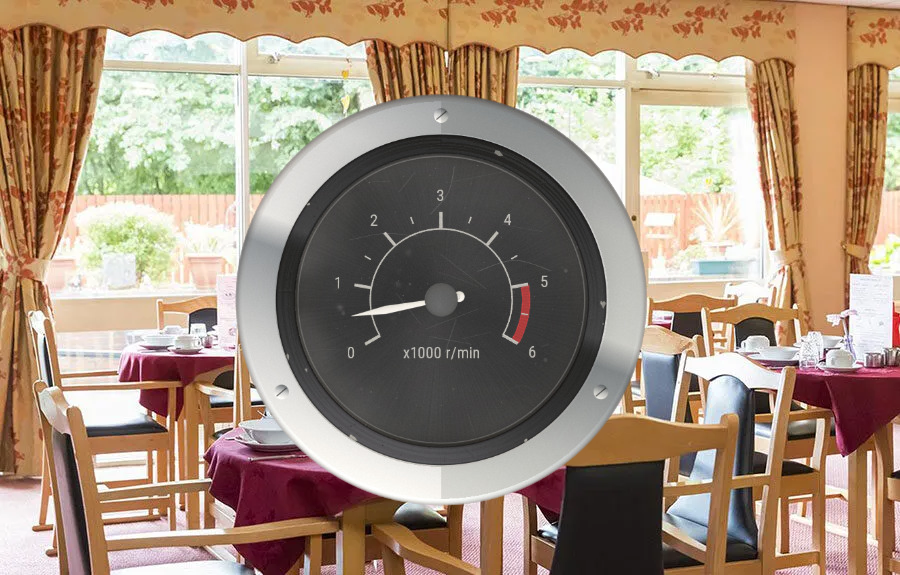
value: 500
